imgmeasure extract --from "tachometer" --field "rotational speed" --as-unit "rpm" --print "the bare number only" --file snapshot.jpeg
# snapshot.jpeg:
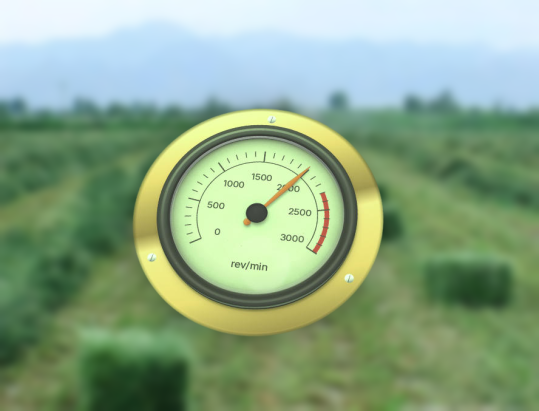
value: 2000
